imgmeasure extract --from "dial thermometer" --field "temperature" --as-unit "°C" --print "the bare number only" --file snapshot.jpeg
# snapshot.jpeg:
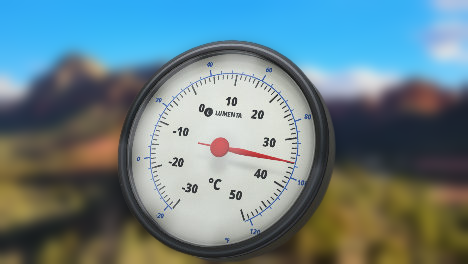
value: 35
